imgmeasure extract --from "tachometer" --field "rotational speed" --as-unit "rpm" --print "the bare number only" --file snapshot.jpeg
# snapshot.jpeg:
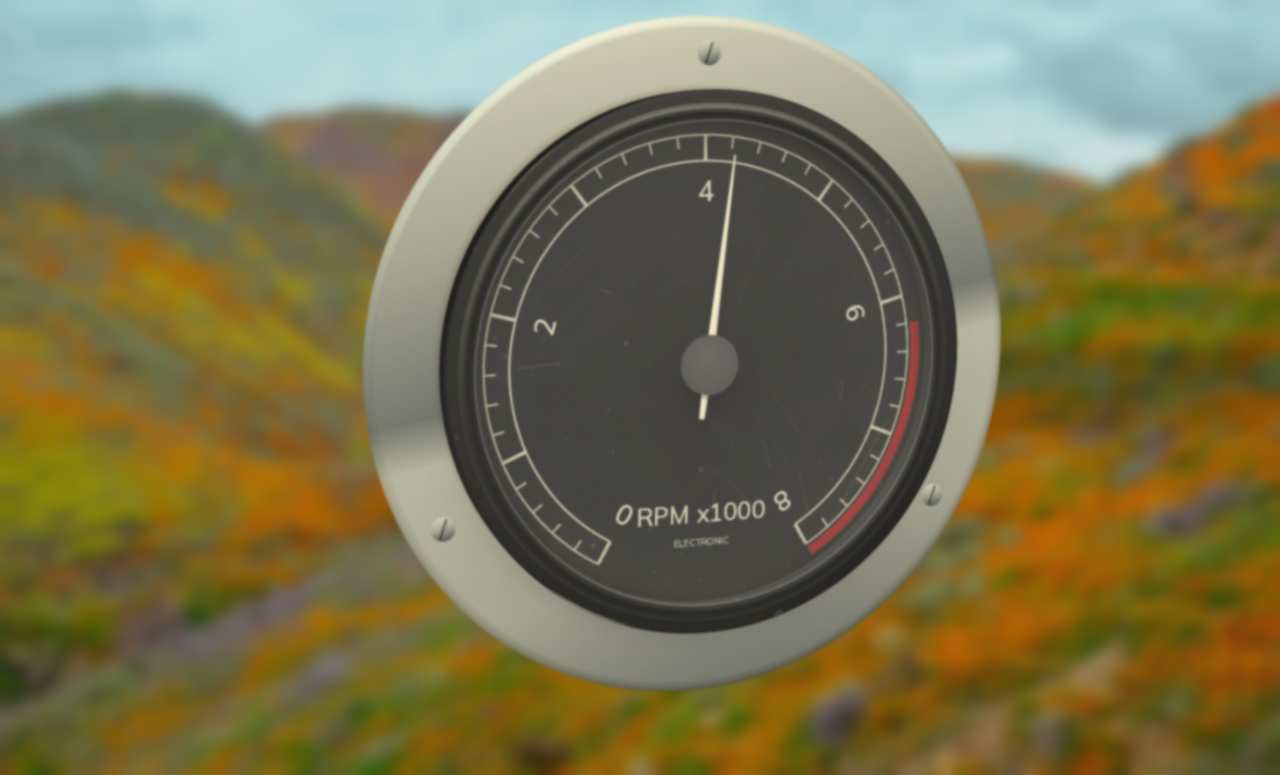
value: 4200
